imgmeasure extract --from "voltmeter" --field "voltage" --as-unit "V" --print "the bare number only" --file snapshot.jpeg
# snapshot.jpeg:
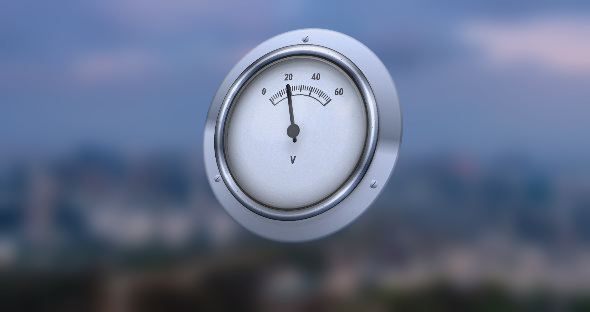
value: 20
